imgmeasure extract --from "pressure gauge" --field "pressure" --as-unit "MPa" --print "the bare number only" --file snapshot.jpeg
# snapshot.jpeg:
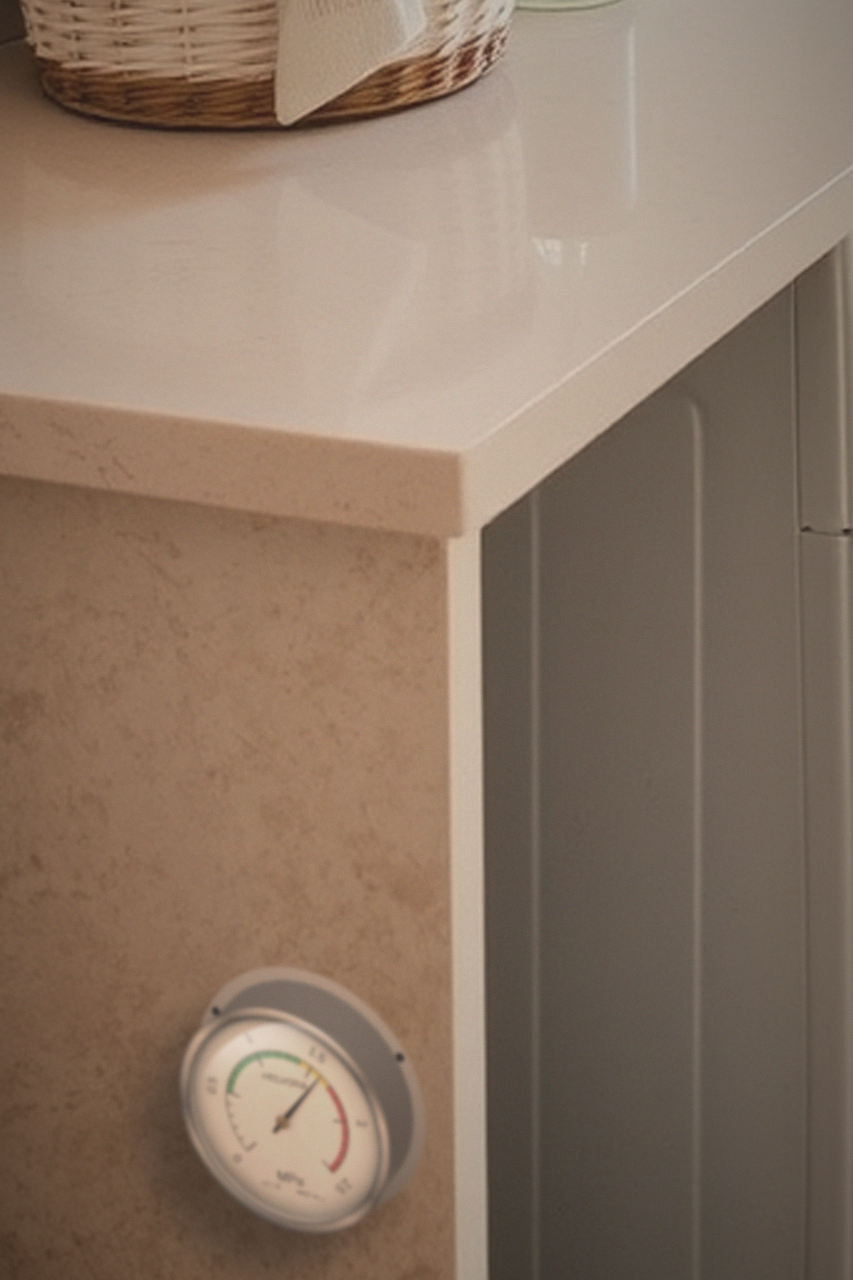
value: 1.6
